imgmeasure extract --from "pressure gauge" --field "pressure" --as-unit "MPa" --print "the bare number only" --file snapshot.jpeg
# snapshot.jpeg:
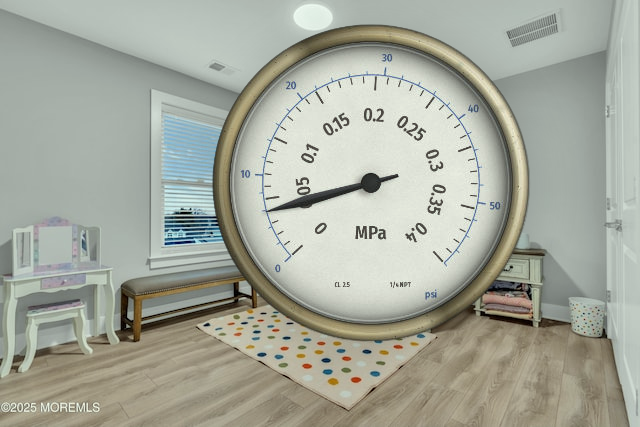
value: 0.04
